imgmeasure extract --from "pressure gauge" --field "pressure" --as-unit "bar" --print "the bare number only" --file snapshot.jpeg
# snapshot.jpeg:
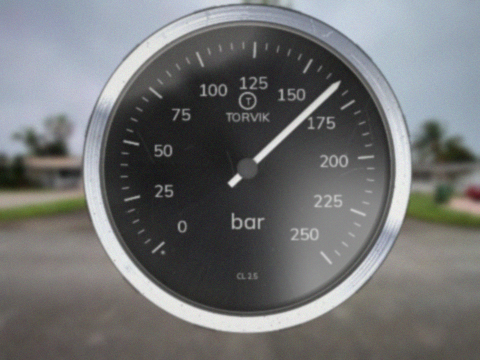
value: 165
